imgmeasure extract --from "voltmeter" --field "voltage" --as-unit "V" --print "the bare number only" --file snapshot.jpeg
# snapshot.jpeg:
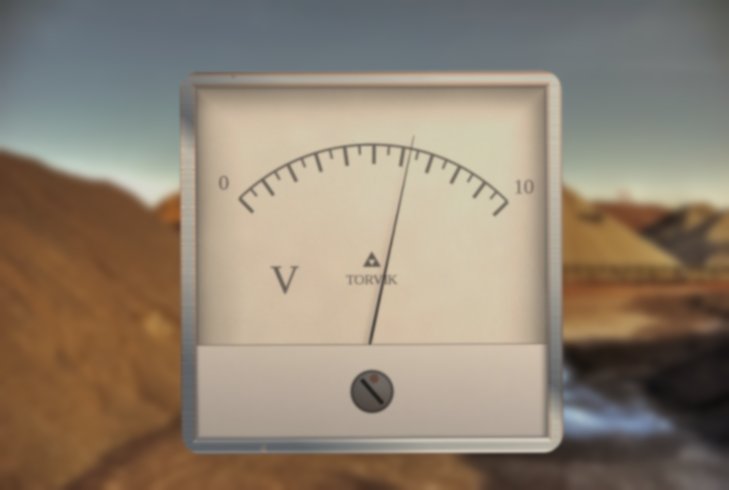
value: 6.25
